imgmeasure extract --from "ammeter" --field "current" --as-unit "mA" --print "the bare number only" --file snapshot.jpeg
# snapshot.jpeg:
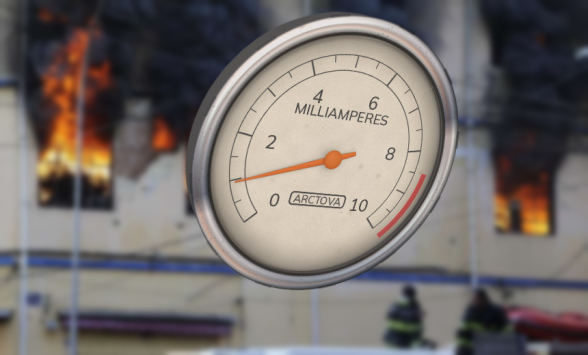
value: 1
